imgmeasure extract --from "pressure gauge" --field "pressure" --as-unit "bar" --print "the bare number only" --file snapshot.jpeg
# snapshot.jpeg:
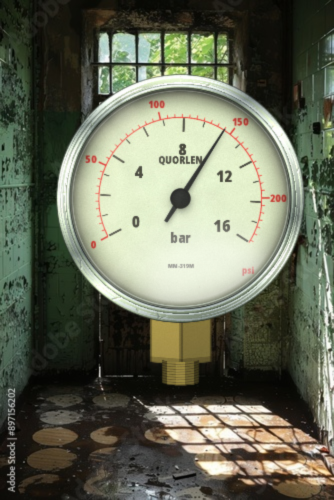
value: 10
